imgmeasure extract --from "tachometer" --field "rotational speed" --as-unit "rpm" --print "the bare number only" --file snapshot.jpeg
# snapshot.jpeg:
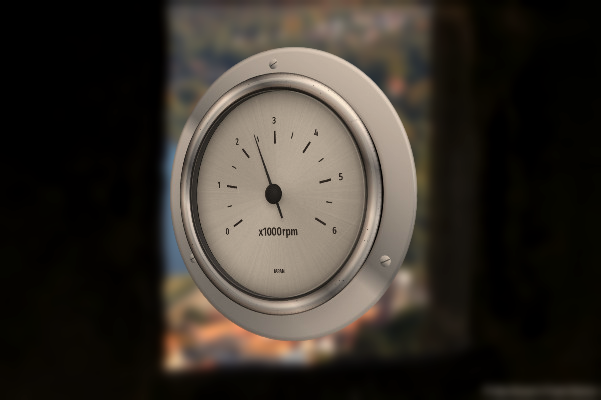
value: 2500
